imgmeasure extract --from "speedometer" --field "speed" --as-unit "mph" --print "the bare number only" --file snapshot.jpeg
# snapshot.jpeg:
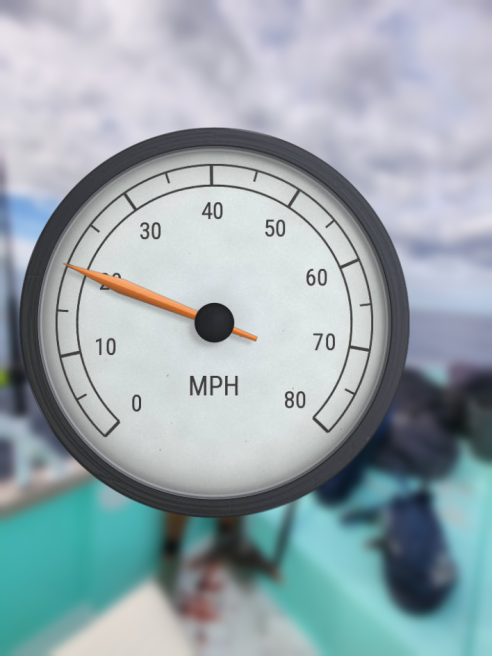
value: 20
